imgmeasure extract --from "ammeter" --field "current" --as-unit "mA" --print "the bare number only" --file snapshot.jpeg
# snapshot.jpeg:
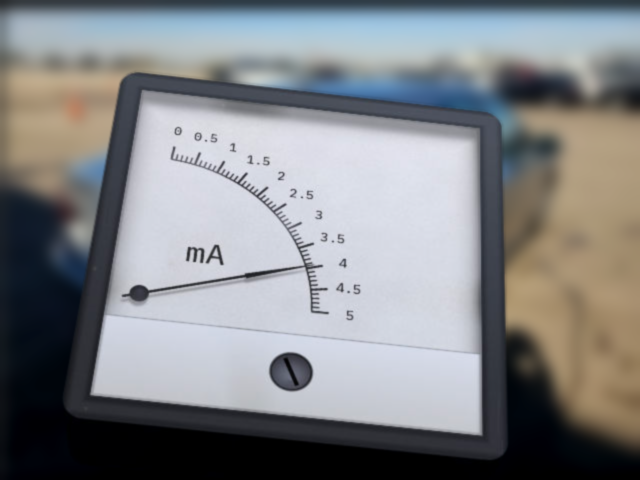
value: 4
